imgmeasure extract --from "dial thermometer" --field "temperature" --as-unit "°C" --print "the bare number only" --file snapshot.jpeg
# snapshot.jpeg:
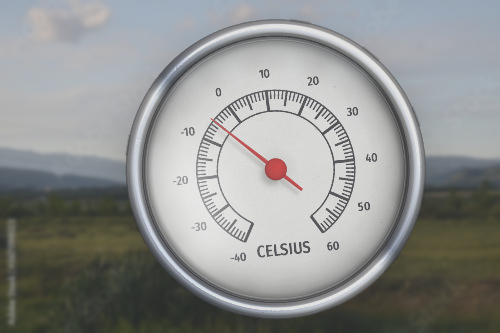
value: -5
